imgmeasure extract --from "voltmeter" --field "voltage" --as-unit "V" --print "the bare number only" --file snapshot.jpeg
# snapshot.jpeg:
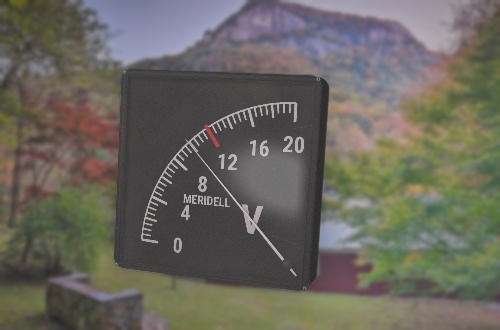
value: 10
